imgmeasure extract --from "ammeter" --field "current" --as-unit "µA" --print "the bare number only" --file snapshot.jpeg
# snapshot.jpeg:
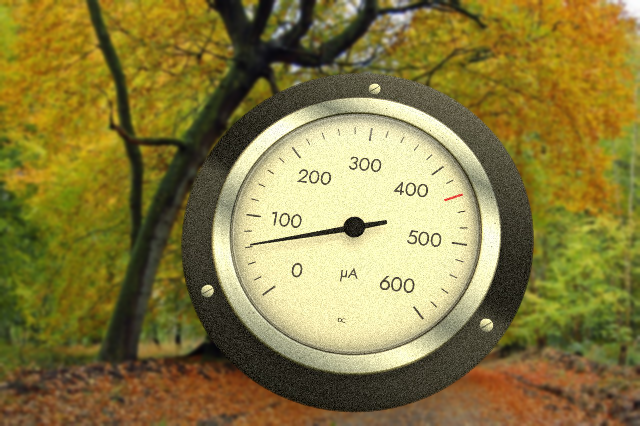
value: 60
